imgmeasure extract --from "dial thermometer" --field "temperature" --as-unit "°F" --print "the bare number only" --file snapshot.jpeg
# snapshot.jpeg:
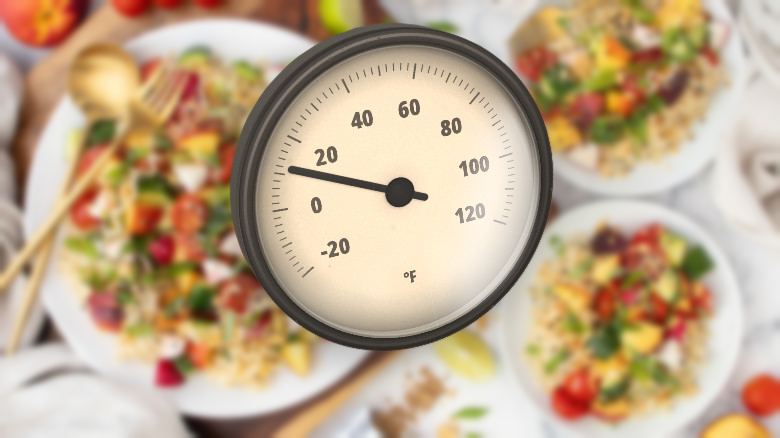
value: 12
